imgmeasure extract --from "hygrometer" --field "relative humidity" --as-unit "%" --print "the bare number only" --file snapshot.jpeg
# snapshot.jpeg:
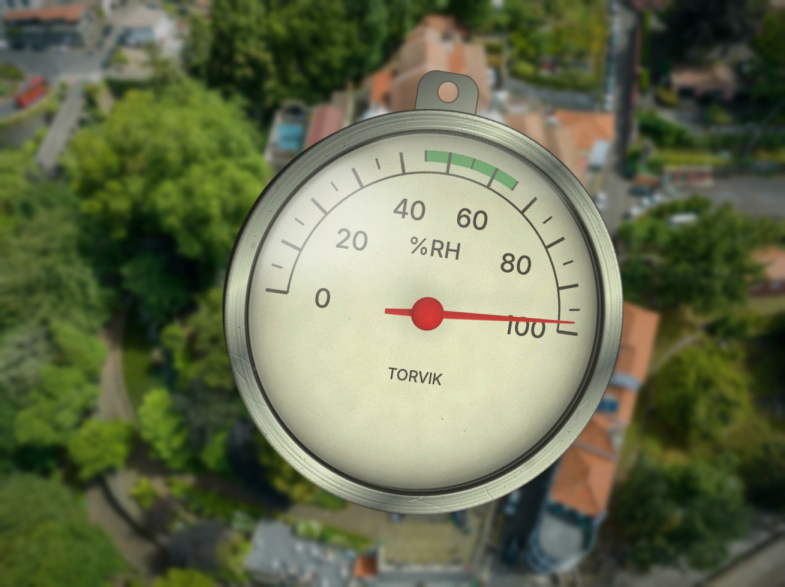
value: 97.5
